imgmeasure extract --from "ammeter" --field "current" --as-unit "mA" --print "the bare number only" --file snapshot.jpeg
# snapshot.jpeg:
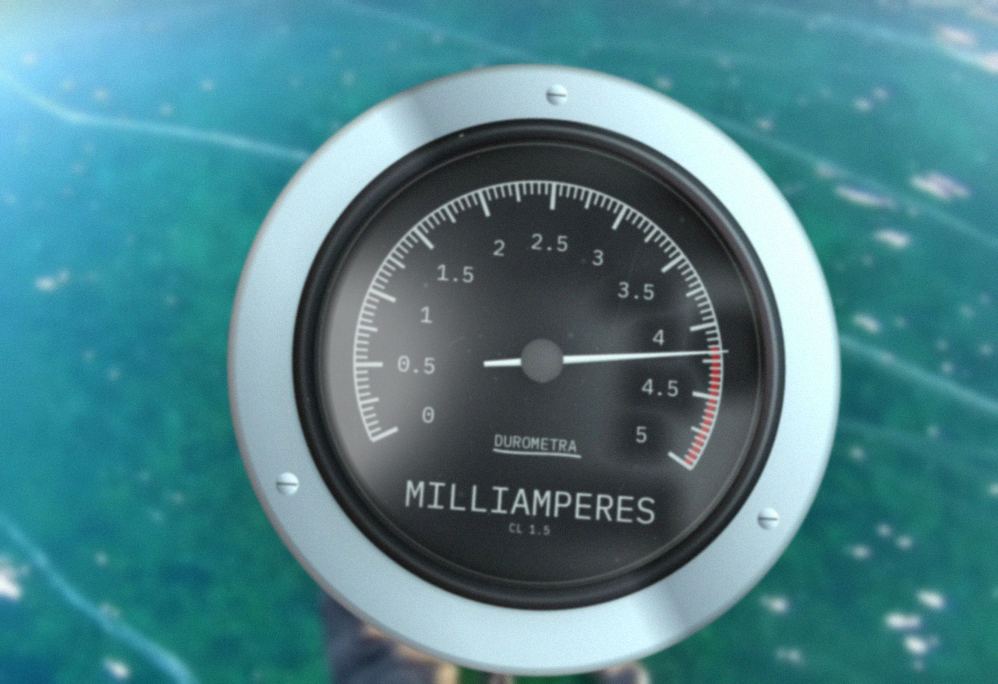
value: 4.2
